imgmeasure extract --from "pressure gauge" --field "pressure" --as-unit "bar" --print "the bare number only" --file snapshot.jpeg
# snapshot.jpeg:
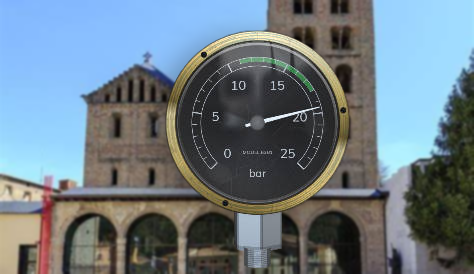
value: 19.5
